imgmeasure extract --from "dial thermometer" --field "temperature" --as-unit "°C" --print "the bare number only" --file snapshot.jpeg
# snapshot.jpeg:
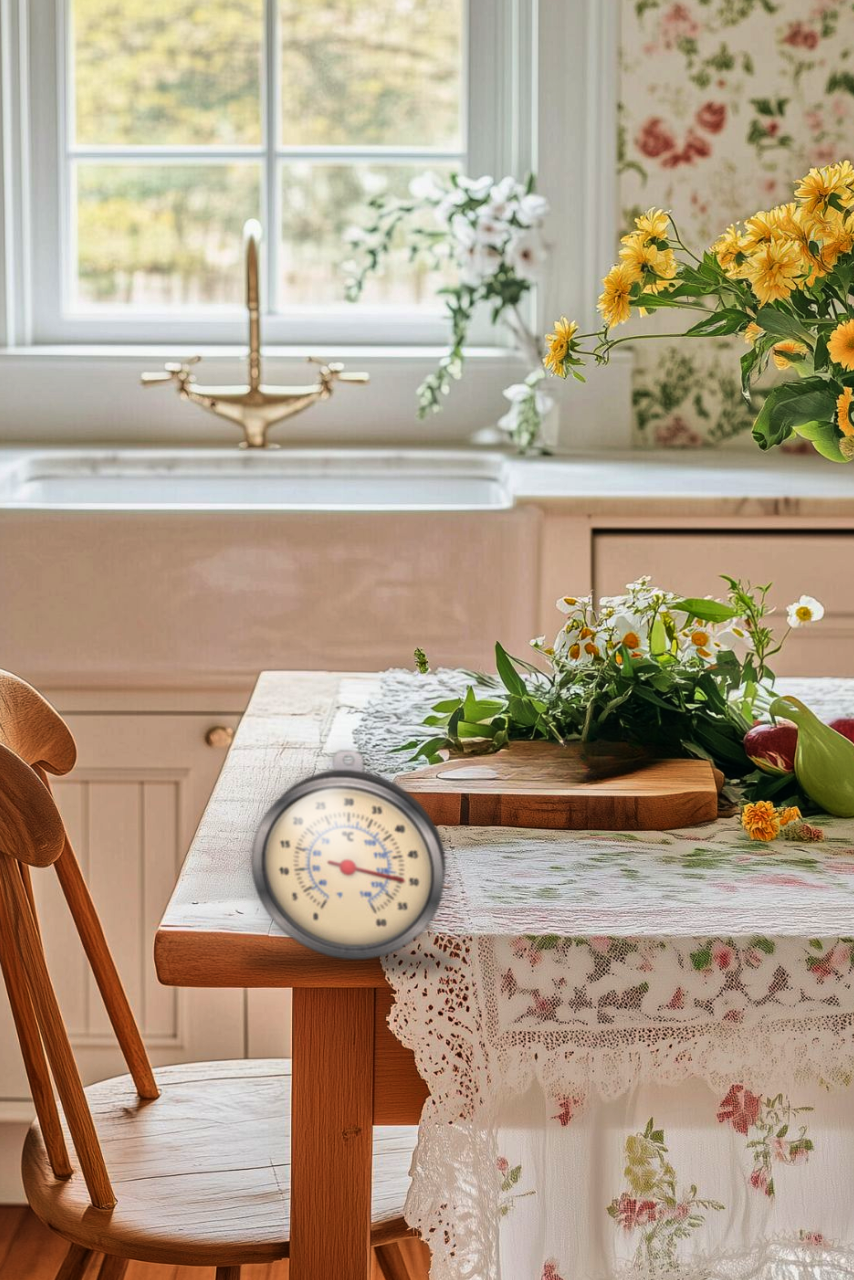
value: 50
